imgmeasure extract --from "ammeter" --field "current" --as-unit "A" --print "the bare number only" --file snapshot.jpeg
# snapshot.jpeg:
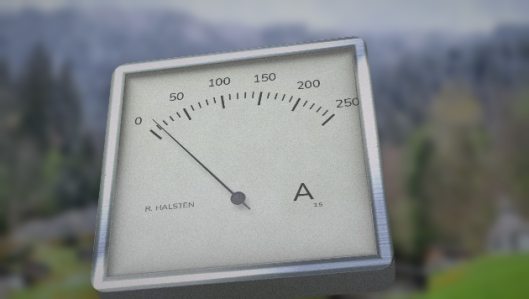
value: 10
